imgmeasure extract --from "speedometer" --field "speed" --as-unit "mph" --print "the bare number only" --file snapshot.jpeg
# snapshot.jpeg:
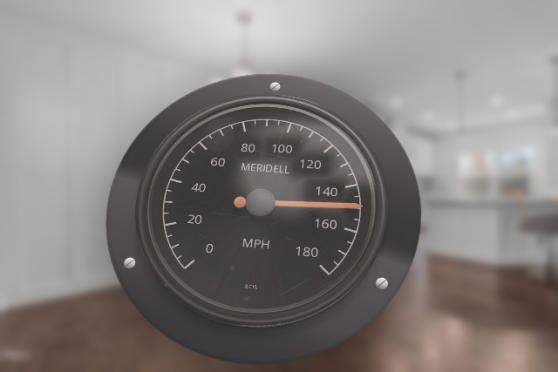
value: 150
